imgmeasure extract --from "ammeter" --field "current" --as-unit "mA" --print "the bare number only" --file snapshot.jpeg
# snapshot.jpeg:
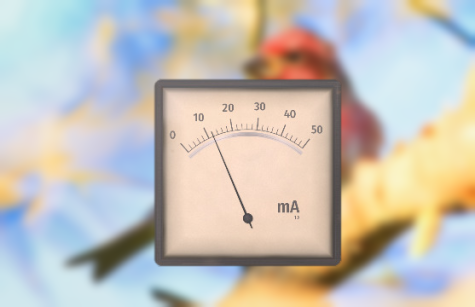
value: 12
